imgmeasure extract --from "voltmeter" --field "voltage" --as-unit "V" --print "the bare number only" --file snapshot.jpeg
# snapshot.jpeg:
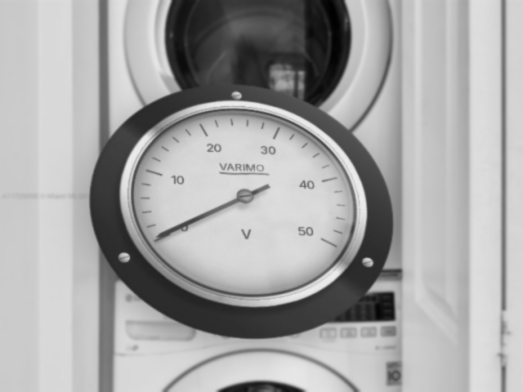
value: 0
